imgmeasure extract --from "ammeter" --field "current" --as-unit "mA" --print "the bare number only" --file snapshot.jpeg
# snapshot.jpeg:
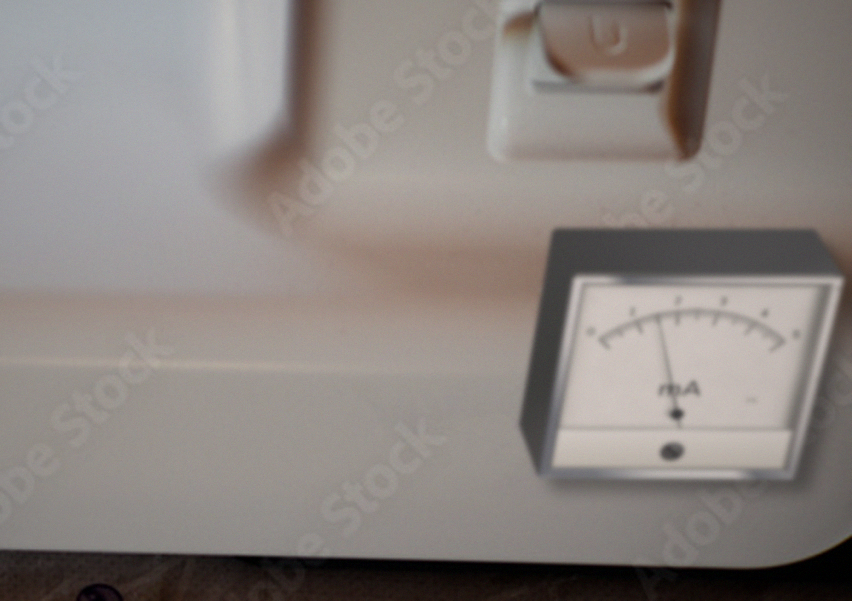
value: 1.5
